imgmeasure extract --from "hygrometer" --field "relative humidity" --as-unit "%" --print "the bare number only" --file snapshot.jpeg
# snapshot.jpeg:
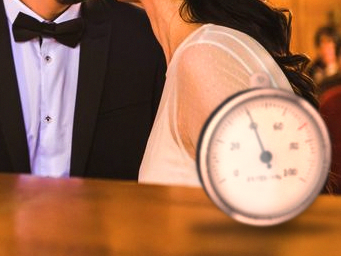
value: 40
